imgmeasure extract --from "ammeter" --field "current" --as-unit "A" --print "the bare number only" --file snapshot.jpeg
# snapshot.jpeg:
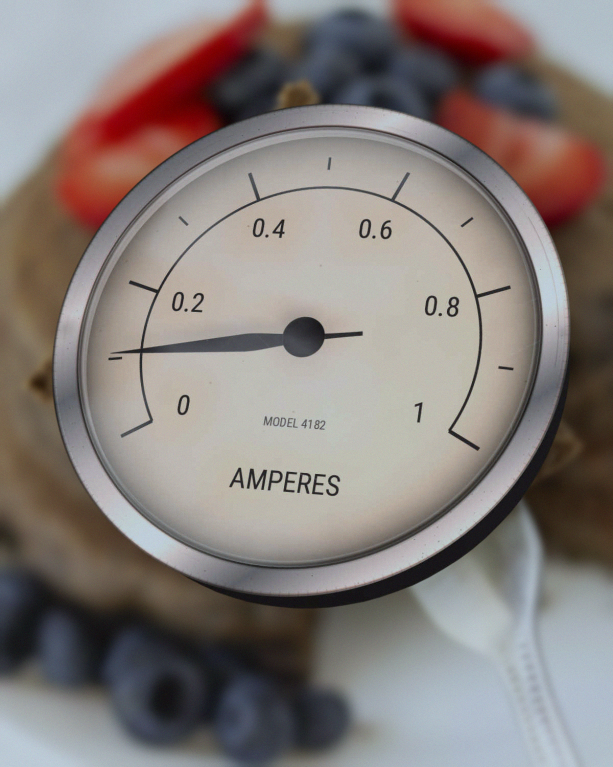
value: 0.1
